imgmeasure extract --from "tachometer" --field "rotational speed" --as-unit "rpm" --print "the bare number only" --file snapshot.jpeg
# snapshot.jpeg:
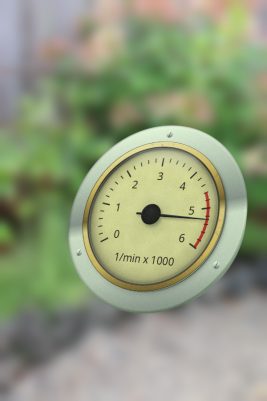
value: 5300
